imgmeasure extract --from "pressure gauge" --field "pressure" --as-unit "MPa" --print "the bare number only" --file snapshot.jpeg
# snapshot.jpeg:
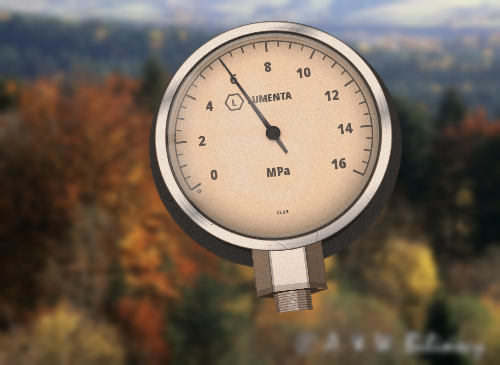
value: 6
